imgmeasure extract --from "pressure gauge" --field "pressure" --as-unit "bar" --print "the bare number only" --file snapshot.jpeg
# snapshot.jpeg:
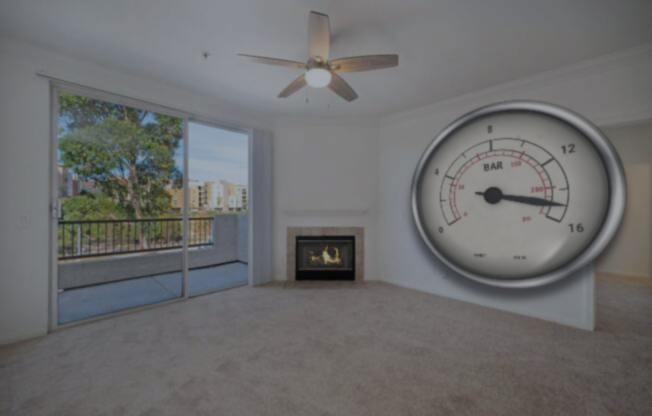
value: 15
